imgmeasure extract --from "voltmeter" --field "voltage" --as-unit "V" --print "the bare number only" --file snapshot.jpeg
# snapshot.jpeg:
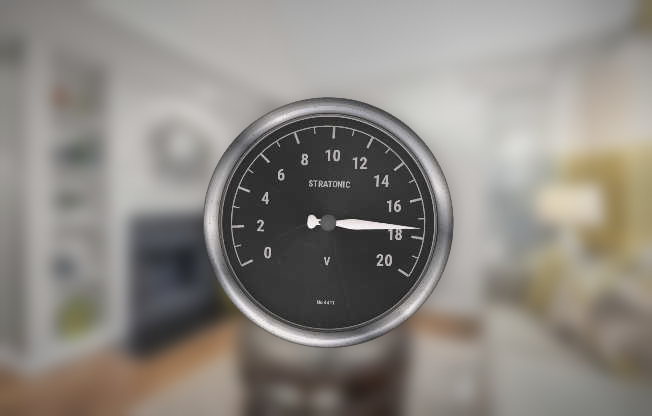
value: 17.5
